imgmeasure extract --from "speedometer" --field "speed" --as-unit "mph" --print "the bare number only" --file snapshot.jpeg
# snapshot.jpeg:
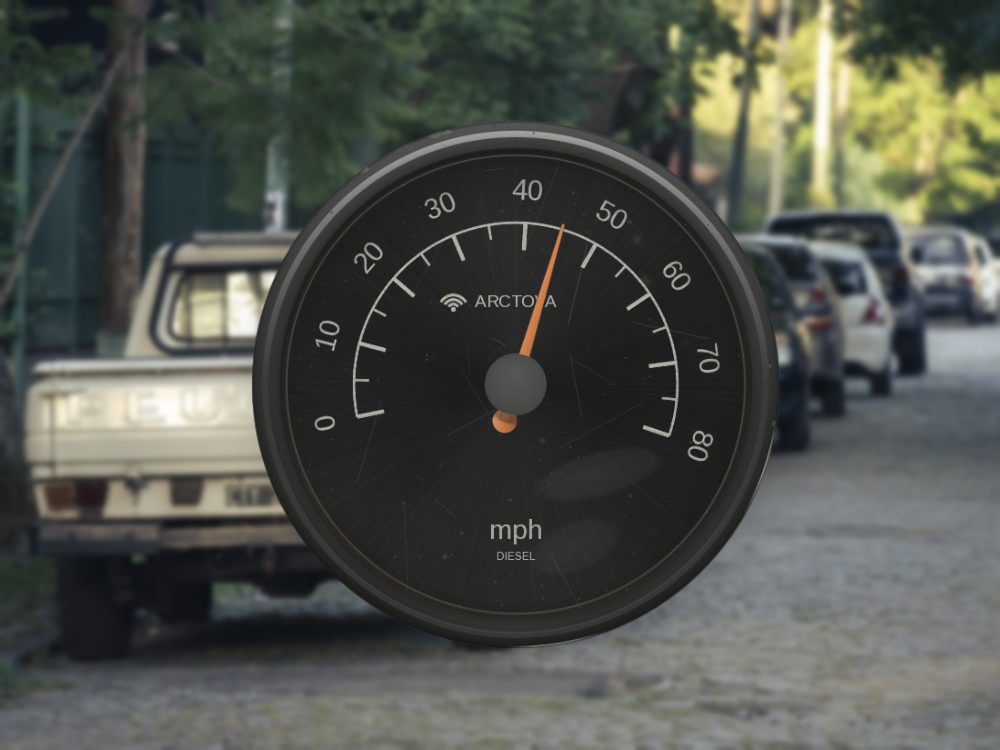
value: 45
